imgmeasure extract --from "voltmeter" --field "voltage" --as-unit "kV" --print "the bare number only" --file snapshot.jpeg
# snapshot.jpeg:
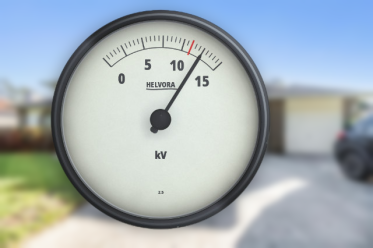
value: 12.5
